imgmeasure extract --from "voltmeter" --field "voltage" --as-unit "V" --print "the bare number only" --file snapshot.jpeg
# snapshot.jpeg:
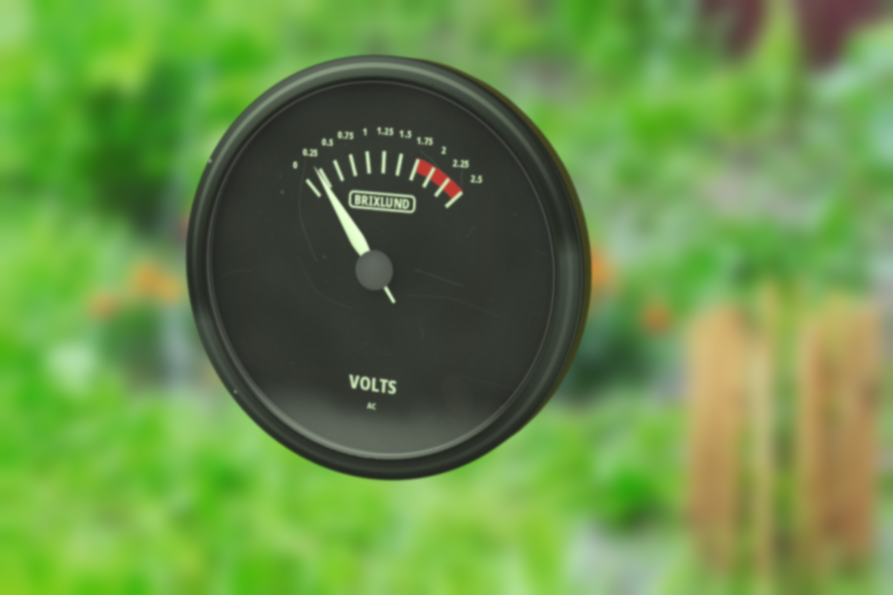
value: 0.25
